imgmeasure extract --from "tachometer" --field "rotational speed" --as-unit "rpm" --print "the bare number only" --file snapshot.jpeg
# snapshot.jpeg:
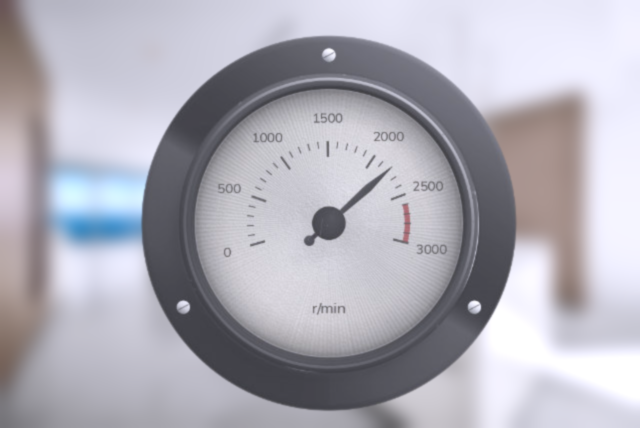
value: 2200
